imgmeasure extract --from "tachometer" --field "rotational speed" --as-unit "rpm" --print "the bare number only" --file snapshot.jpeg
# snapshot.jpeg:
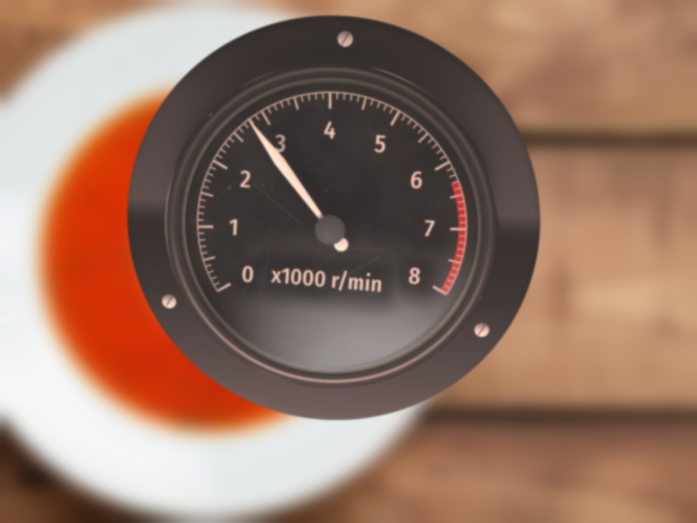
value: 2800
